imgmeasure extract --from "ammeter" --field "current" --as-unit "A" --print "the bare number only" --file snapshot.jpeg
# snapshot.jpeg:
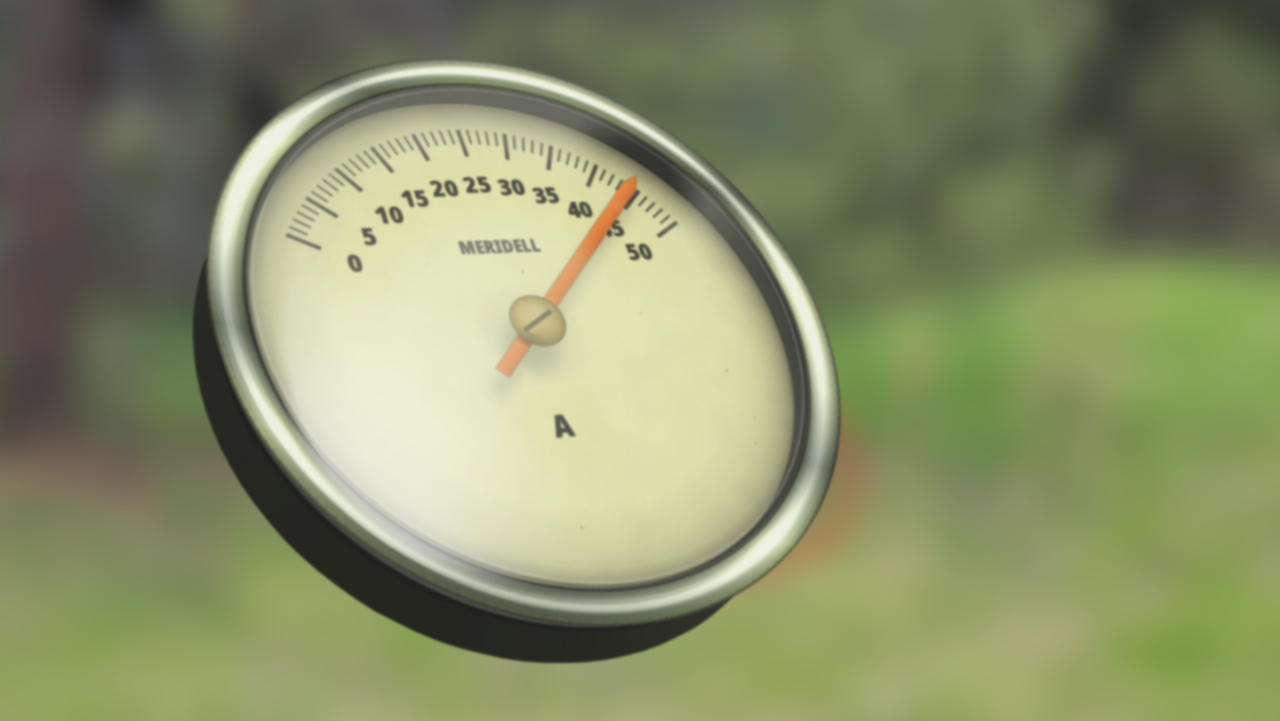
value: 44
